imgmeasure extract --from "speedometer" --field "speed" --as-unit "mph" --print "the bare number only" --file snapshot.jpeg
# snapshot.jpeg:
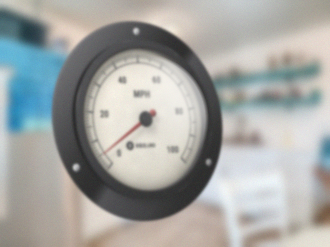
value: 5
